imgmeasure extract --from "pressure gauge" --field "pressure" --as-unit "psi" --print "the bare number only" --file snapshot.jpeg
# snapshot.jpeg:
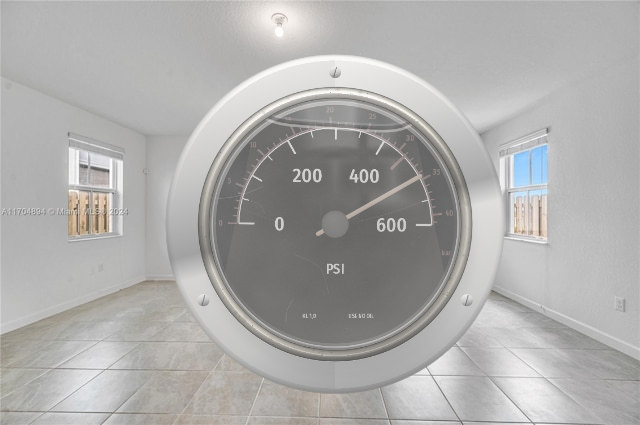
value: 500
